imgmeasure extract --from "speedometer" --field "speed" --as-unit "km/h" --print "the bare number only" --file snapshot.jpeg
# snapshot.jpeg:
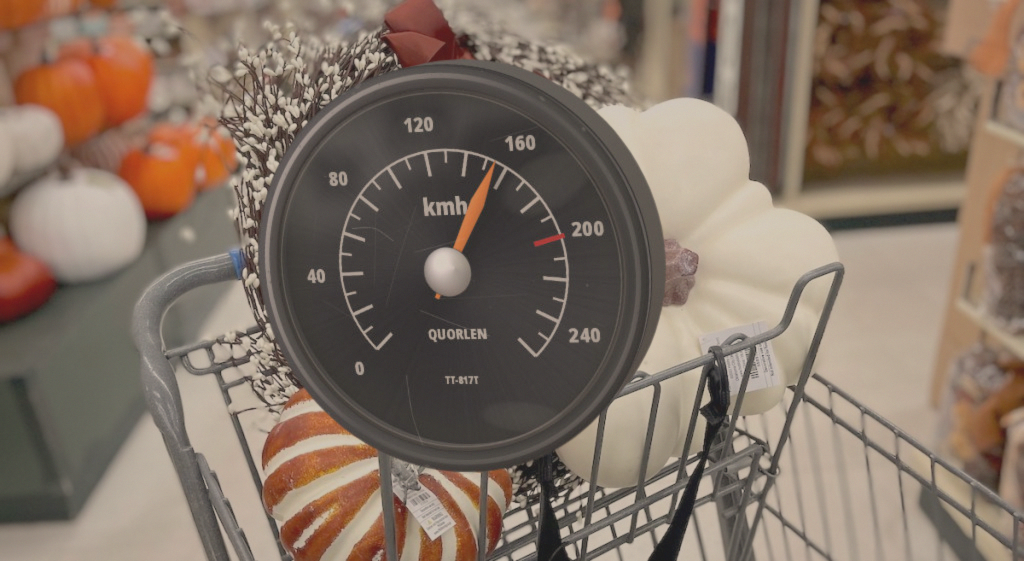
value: 155
